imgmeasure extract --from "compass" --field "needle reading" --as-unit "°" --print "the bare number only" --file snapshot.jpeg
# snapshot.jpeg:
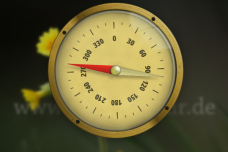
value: 280
